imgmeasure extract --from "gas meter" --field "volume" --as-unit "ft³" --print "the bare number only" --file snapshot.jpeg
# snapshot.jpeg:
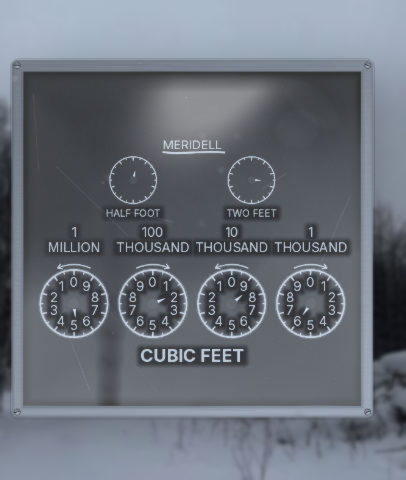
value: 518600
